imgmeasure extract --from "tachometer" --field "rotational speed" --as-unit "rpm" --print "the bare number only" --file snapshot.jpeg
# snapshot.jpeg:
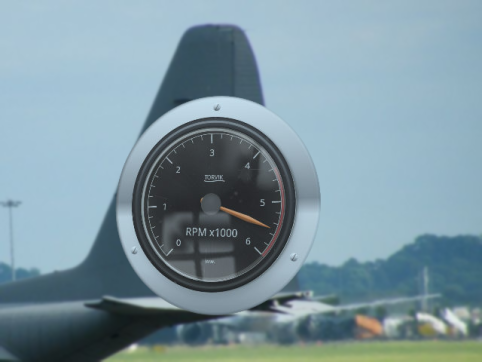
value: 5500
